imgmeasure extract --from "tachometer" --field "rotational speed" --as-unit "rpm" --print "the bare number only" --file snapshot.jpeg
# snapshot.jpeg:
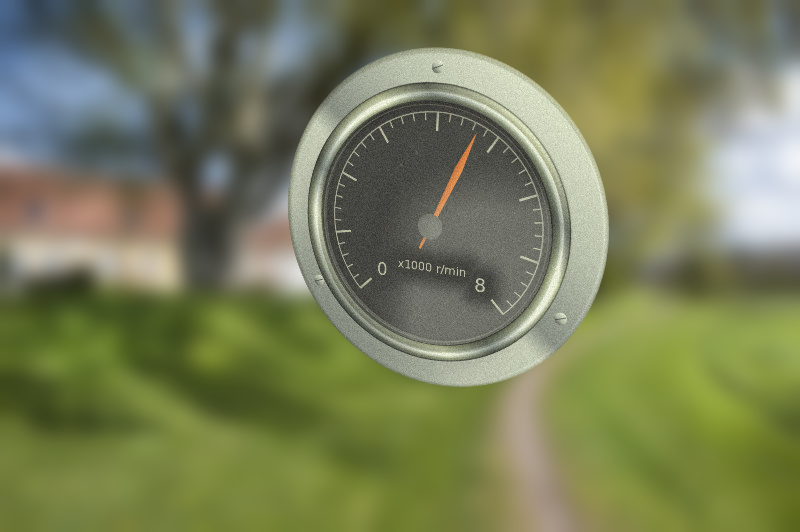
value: 4700
